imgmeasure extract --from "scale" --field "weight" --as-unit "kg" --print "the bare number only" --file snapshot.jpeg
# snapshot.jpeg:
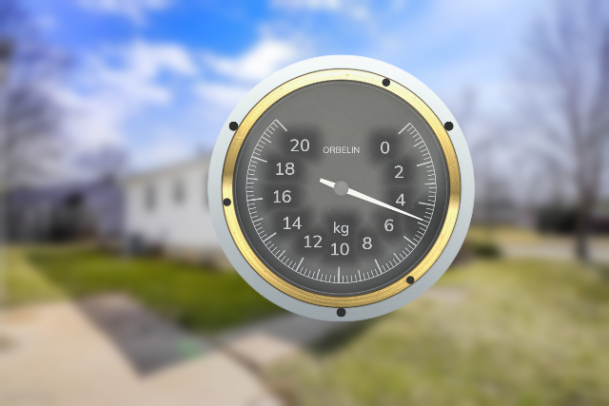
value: 4.8
